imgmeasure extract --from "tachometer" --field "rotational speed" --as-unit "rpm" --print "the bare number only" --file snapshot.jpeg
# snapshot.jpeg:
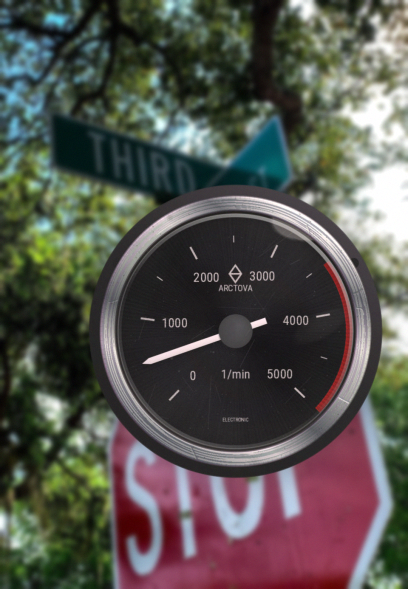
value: 500
